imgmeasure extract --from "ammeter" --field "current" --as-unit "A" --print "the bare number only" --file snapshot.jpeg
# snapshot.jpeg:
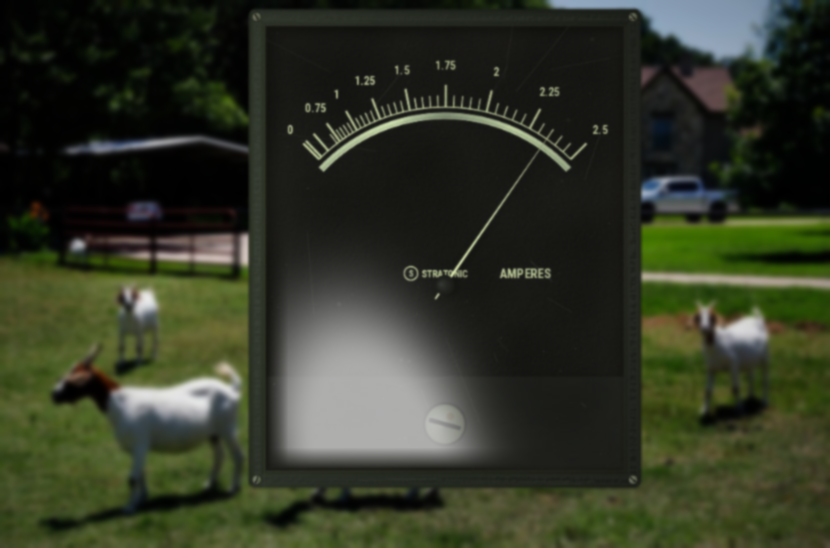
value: 2.35
